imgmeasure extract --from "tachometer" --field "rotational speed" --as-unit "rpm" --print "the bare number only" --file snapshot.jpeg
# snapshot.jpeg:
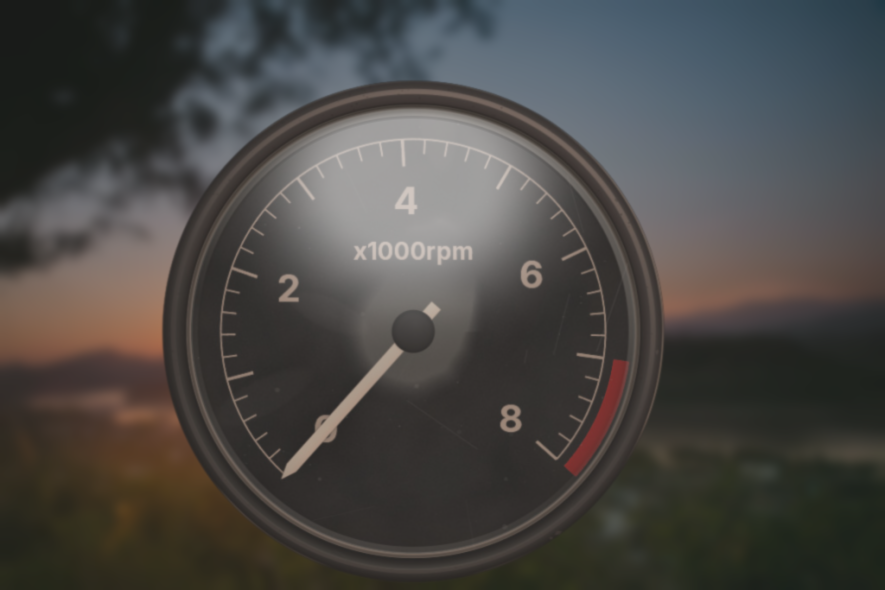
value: 0
